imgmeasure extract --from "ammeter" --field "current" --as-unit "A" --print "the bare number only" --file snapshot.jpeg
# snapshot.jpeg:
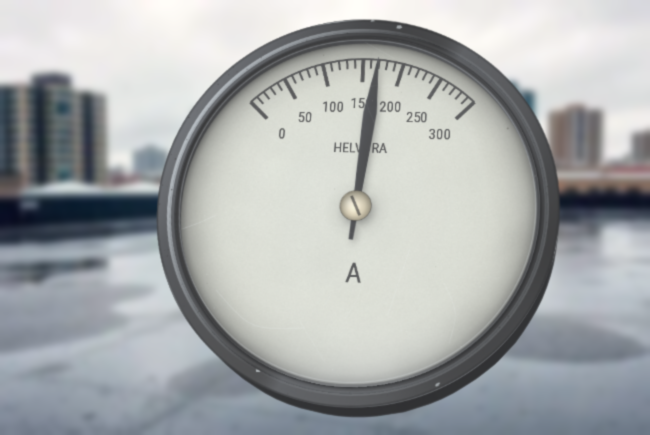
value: 170
